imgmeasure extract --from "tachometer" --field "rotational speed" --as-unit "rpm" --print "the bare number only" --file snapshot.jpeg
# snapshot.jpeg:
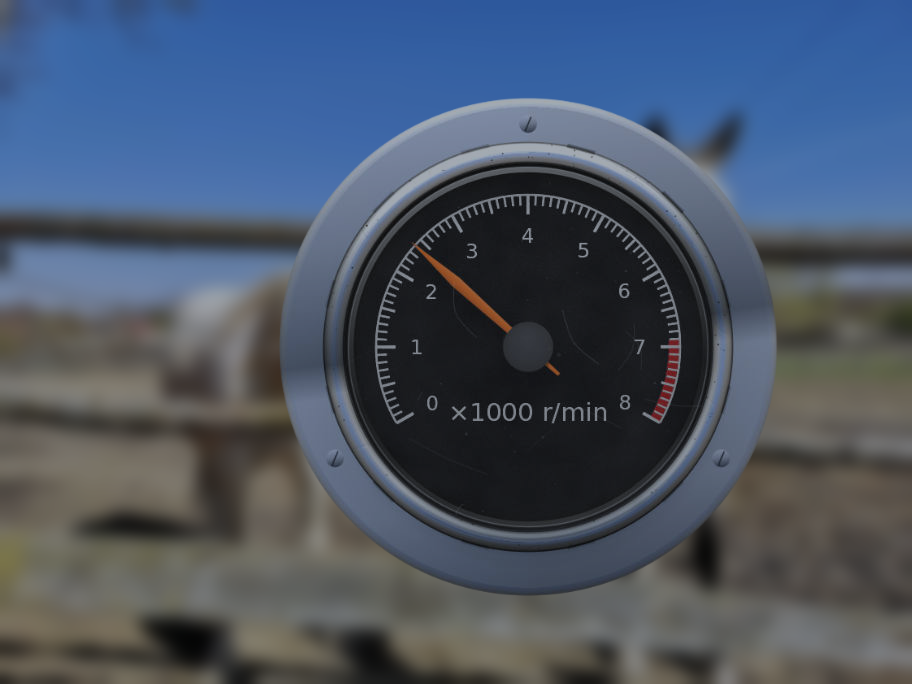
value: 2400
